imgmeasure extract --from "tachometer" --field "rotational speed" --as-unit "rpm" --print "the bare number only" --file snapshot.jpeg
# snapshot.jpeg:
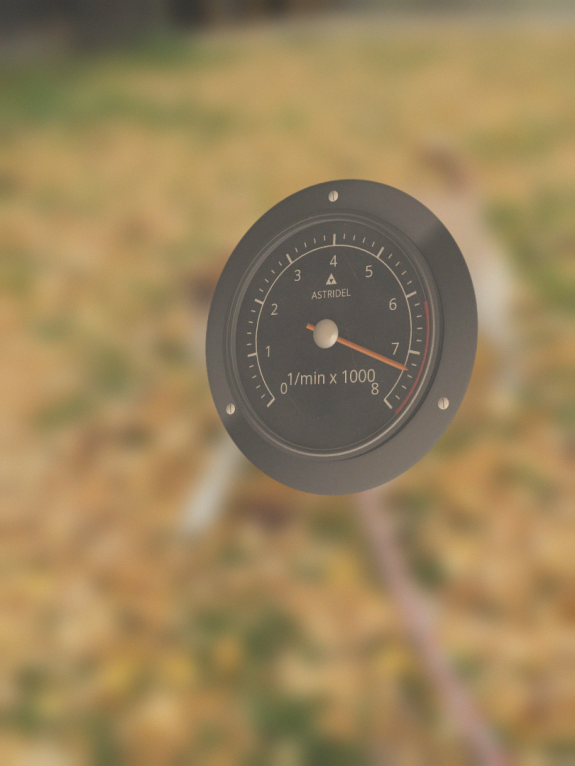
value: 7300
